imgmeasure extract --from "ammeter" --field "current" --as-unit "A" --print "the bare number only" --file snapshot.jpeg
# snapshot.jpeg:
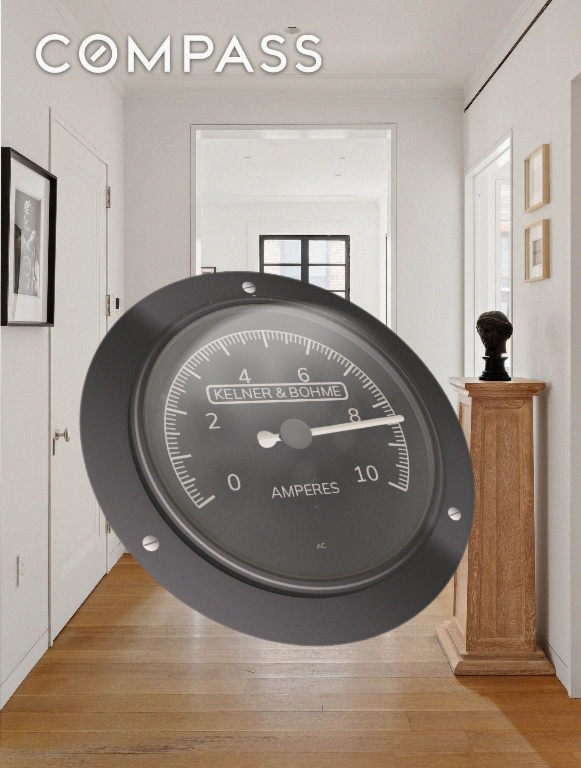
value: 8.5
